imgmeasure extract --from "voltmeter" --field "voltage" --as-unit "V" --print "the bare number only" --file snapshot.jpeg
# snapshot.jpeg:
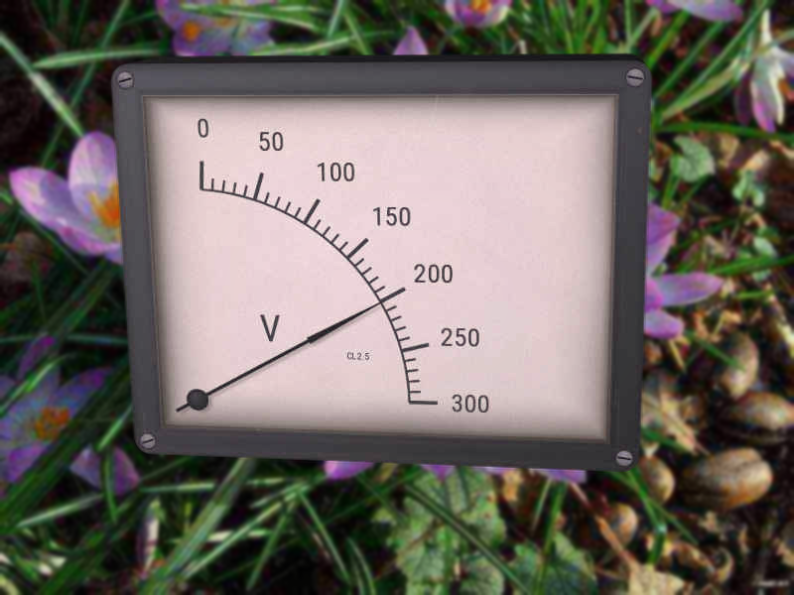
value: 200
